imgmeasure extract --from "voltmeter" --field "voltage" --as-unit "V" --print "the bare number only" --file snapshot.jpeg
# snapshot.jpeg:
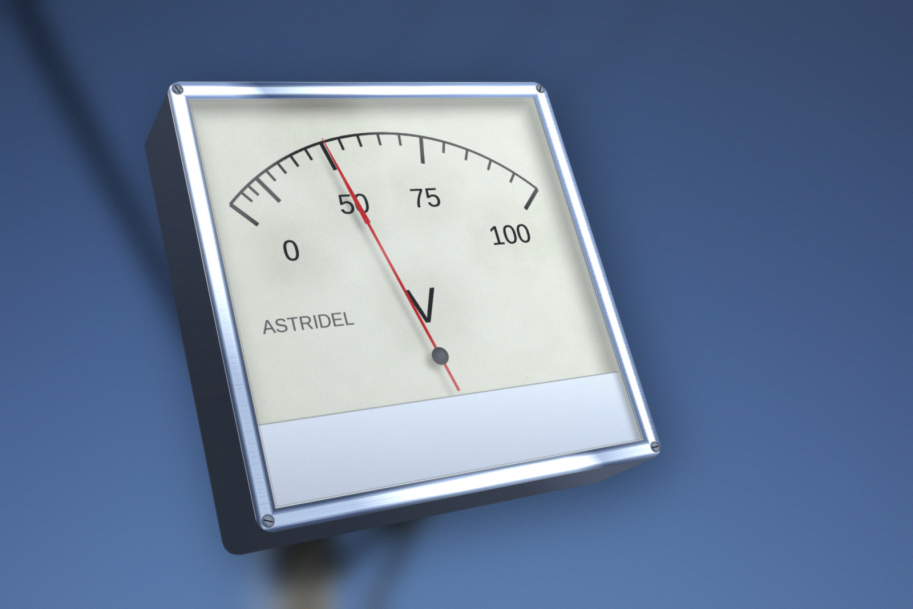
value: 50
